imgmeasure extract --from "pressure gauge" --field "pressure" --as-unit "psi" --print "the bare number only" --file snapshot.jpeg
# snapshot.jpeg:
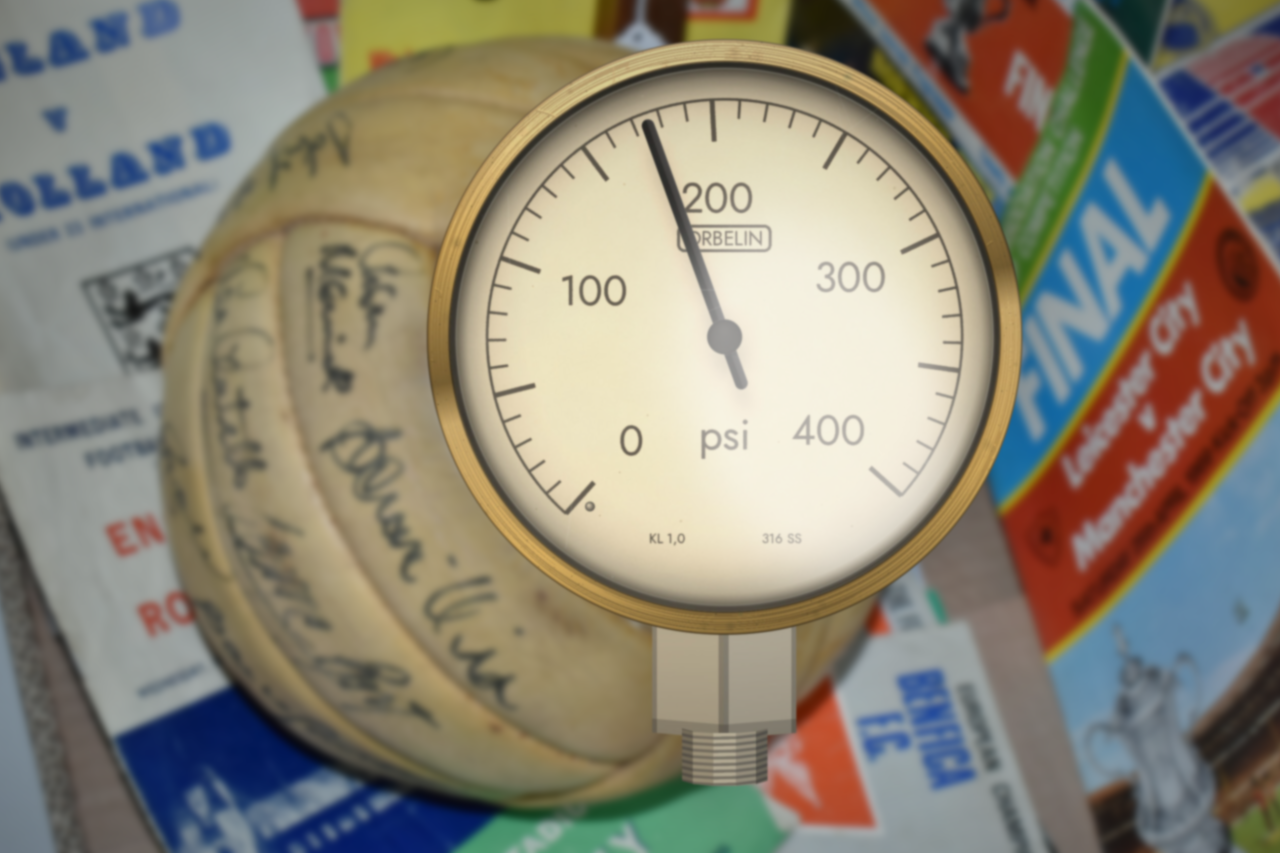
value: 175
